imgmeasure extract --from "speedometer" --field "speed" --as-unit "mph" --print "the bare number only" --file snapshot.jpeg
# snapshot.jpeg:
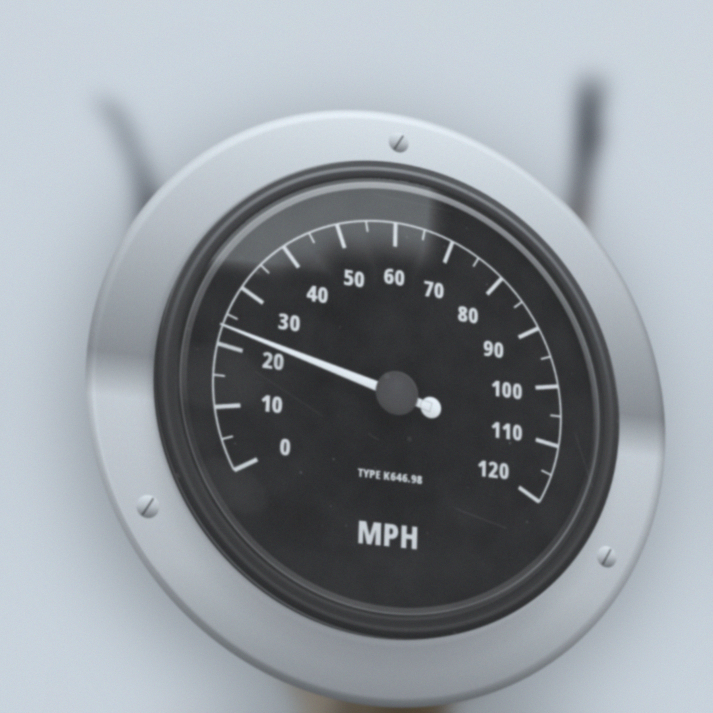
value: 22.5
